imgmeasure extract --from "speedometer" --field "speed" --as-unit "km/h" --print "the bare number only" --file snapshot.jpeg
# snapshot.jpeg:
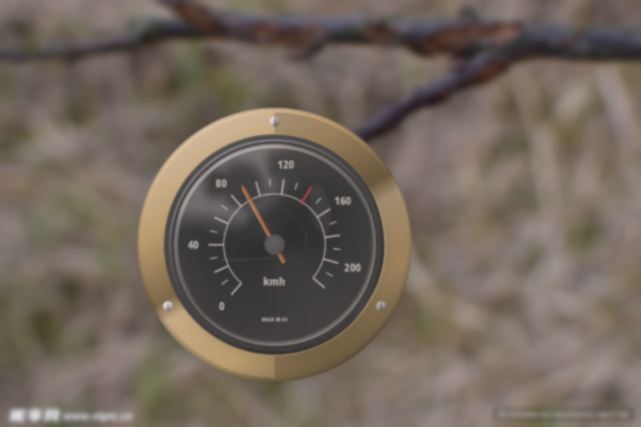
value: 90
